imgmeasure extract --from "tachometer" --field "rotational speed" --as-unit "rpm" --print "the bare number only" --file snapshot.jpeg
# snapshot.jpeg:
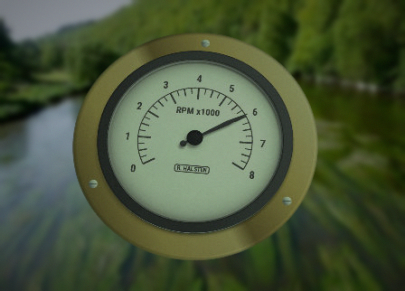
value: 6000
